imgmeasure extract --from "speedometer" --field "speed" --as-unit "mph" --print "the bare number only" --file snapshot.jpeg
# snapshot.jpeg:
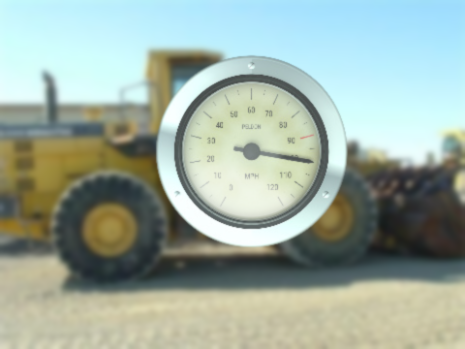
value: 100
